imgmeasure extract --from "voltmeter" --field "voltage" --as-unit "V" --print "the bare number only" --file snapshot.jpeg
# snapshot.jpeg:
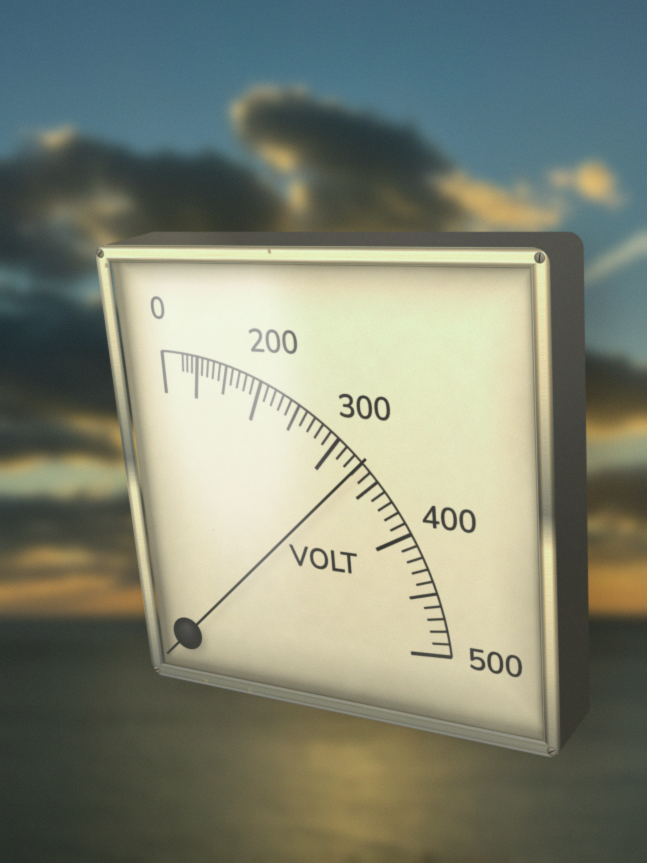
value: 330
